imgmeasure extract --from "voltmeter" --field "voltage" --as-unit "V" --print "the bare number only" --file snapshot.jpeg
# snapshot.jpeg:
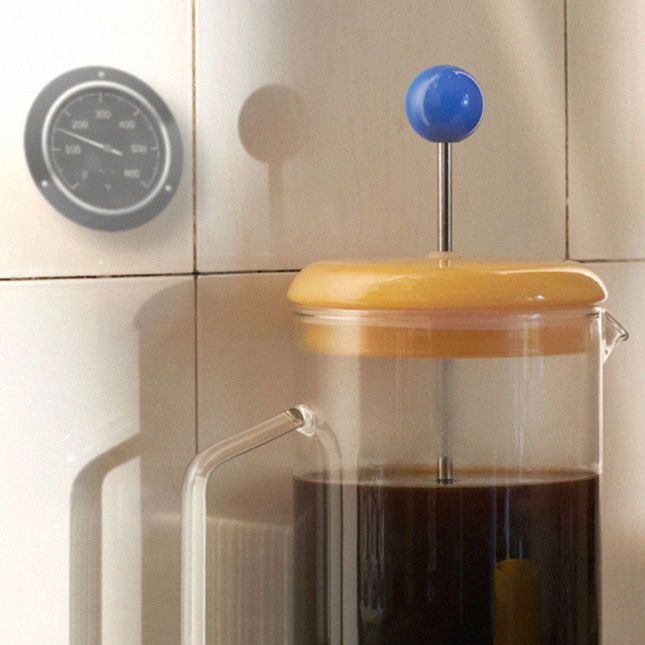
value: 150
